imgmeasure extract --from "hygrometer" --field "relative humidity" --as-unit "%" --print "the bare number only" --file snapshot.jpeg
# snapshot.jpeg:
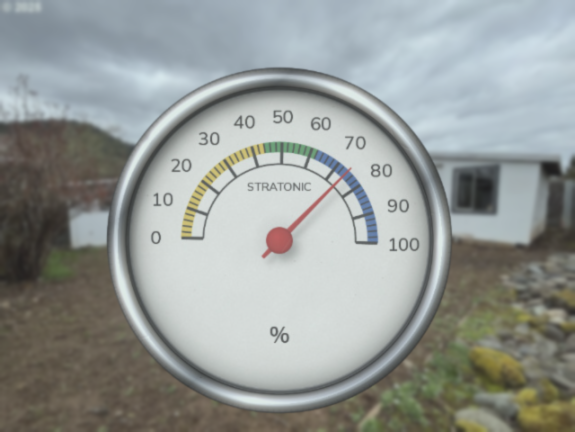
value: 74
